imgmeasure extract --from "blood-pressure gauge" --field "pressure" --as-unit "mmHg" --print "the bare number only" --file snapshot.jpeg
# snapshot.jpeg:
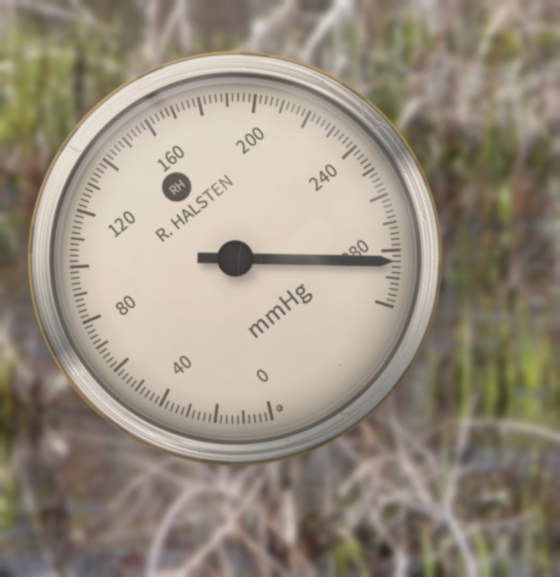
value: 284
